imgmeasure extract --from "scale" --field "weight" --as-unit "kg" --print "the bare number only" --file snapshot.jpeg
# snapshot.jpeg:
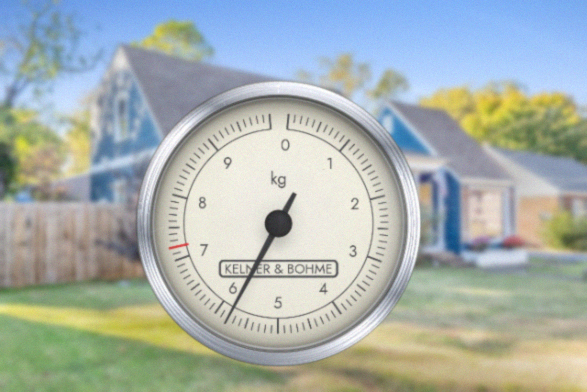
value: 5.8
